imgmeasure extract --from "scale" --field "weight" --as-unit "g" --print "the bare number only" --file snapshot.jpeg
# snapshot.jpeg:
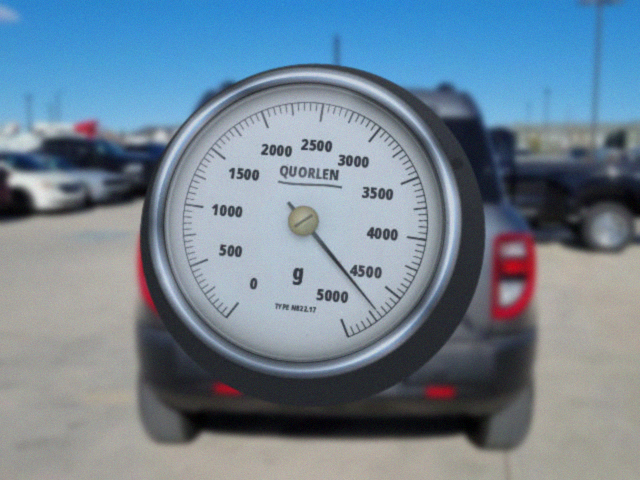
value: 4700
